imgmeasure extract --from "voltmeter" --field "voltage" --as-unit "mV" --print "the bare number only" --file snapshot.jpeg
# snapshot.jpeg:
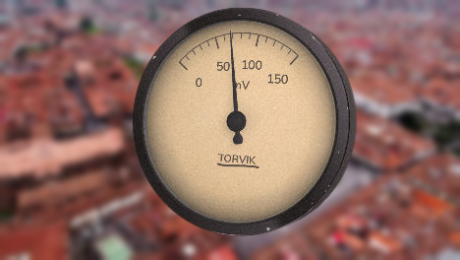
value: 70
